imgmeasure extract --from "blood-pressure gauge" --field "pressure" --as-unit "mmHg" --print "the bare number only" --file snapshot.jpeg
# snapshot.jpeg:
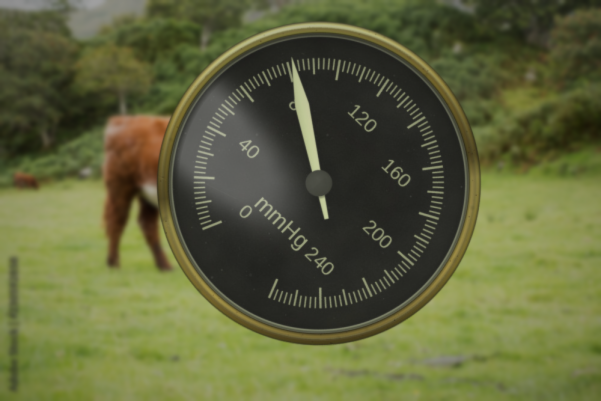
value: 82
